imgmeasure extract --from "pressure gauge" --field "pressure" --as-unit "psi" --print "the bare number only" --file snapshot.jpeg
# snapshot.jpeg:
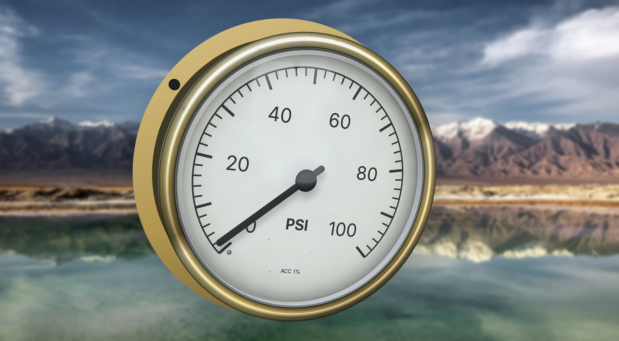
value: 2
